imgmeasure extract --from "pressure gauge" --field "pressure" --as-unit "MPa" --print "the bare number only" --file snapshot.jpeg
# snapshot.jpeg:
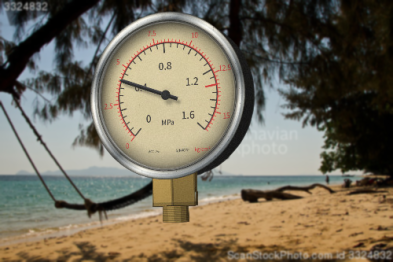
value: 0.4
